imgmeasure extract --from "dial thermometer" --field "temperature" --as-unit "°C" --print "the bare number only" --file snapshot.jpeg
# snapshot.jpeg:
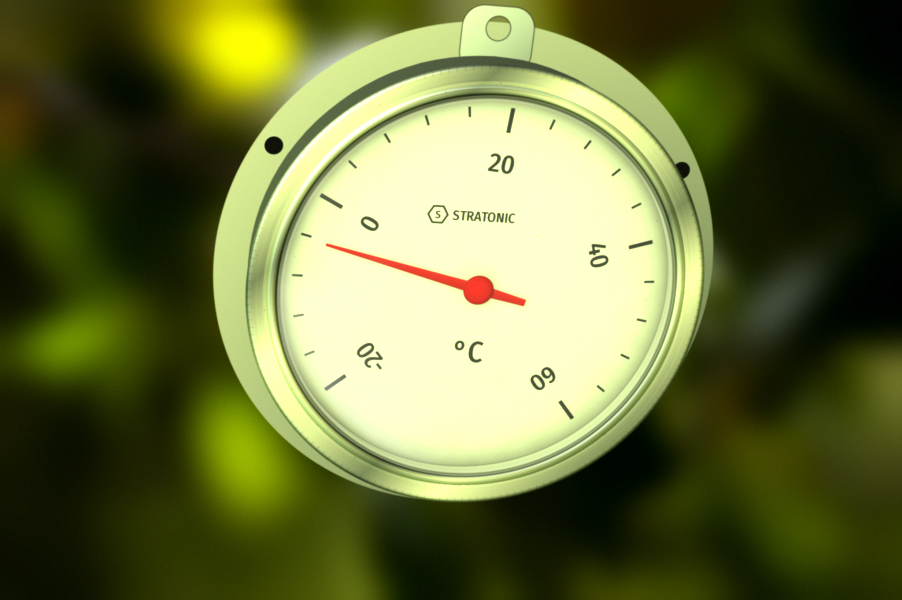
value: -4
